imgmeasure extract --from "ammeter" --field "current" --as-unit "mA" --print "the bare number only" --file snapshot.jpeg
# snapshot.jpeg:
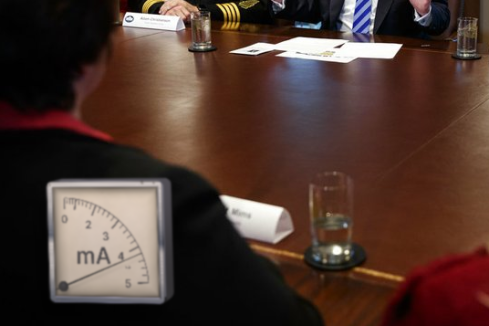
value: 4.2
